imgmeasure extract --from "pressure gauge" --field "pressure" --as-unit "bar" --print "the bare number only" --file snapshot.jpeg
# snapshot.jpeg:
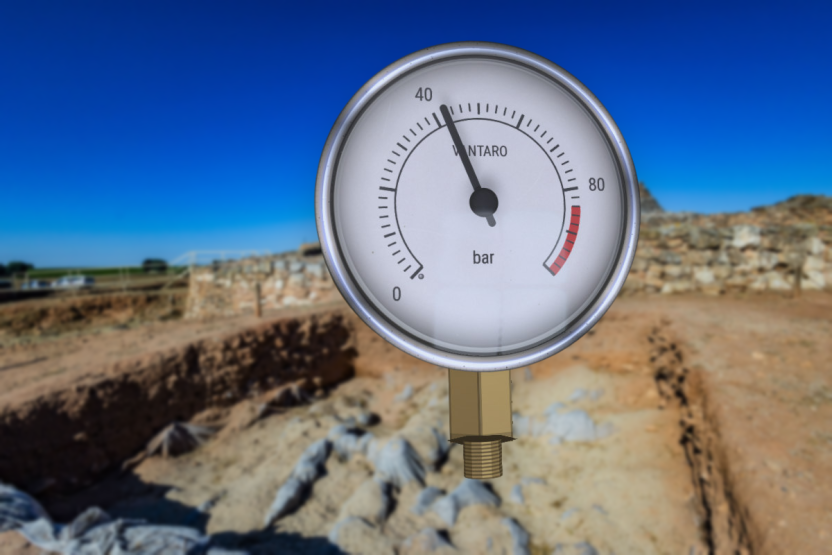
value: 42
